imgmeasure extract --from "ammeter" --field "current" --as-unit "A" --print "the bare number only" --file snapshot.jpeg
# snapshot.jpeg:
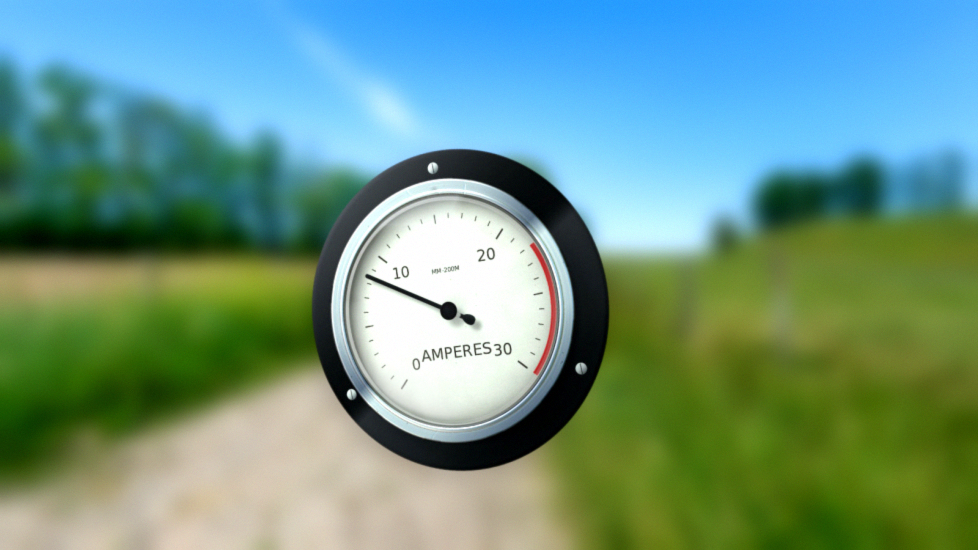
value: 8.5
